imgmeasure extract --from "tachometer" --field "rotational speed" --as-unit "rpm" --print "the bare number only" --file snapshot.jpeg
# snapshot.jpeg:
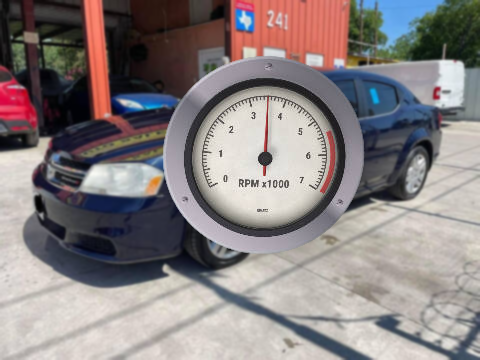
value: 3500
